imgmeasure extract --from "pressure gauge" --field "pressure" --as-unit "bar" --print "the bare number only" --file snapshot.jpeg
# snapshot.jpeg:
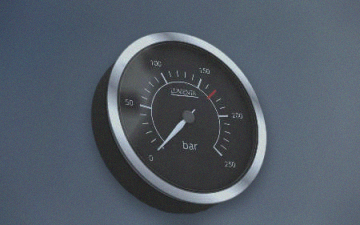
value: 0
